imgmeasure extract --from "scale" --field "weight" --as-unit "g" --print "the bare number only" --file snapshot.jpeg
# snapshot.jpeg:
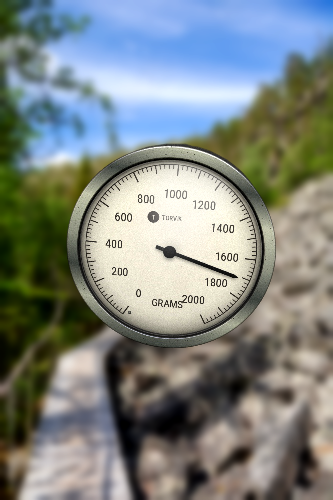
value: 1700
